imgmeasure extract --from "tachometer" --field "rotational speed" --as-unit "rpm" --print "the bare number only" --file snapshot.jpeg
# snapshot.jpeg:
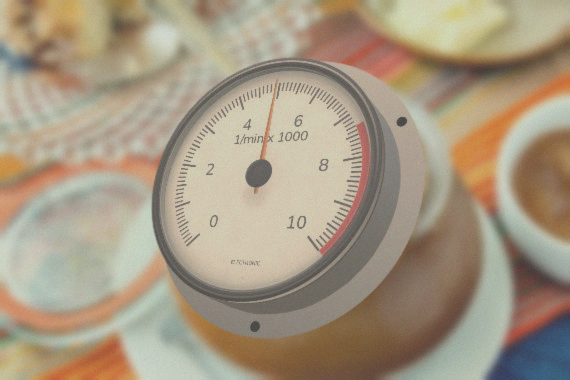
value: 5000
